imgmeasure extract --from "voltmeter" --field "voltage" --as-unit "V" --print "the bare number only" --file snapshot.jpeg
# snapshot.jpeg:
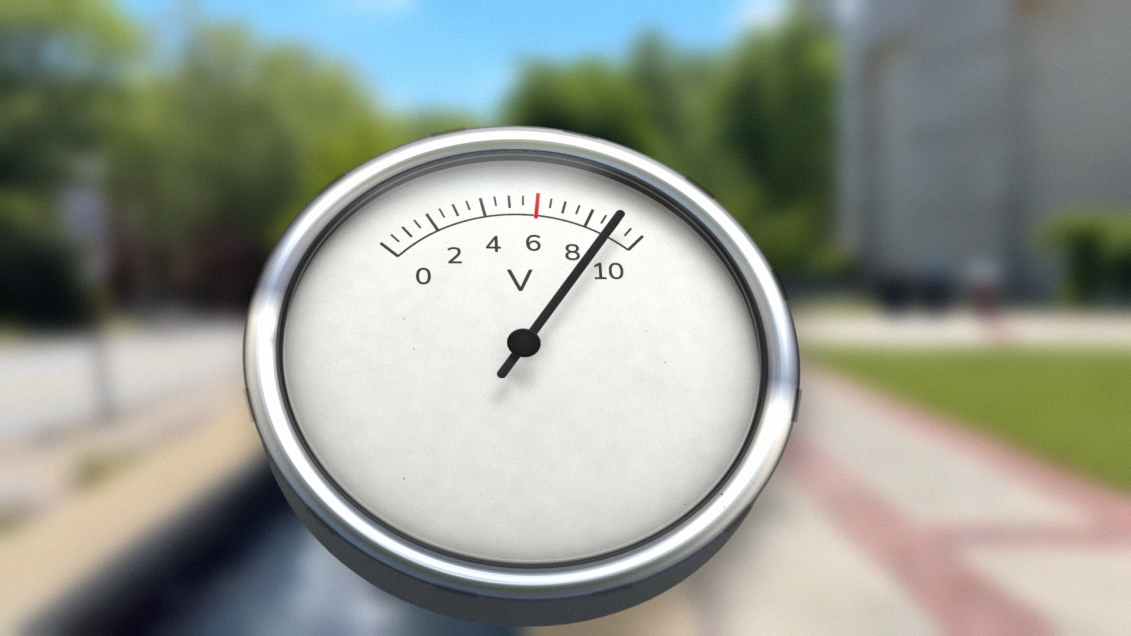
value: 9
